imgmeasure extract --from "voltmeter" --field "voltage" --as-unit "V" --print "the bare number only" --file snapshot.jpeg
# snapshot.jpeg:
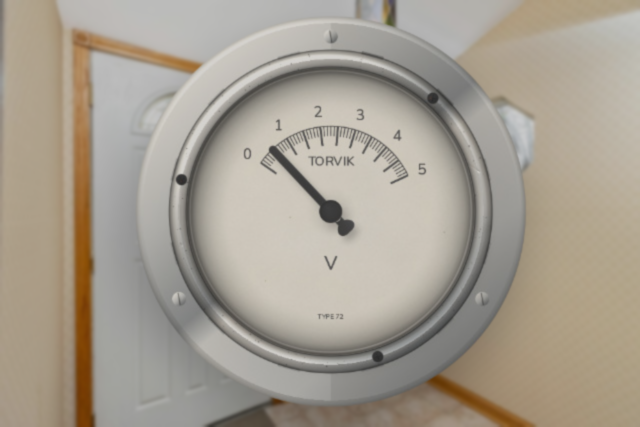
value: 0.5
